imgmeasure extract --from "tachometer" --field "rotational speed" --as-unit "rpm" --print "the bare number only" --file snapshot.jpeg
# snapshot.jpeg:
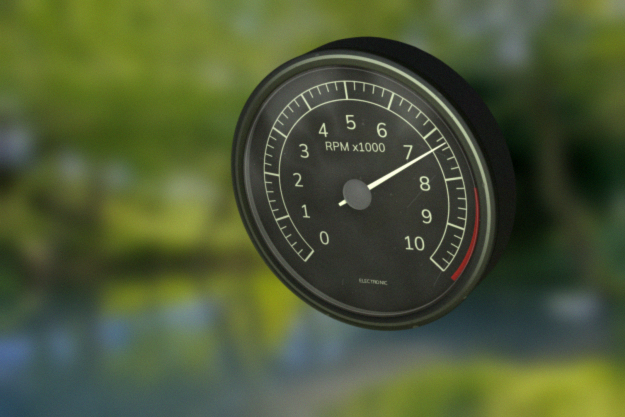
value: 7300
